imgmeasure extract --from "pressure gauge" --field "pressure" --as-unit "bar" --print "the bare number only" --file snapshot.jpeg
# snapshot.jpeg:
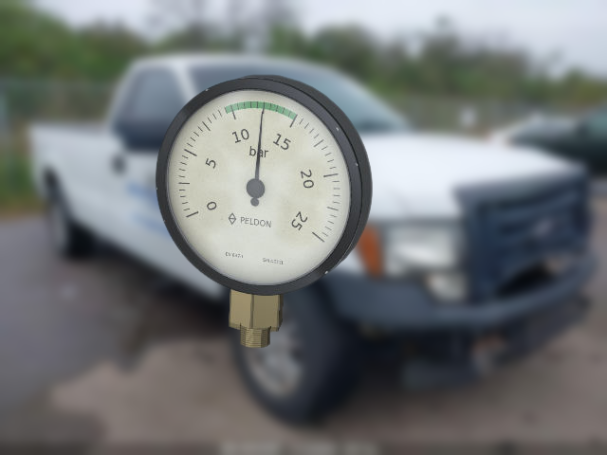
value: 12.5
